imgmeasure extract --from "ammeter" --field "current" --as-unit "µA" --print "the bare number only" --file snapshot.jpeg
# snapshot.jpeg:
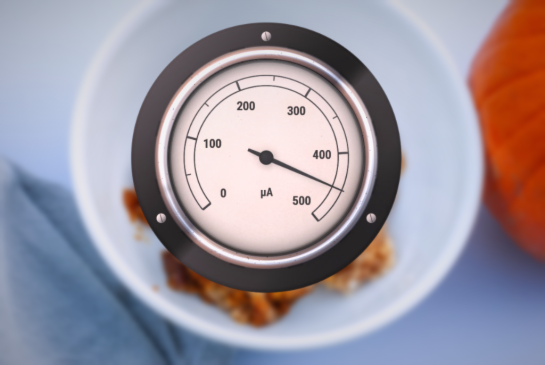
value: 450
